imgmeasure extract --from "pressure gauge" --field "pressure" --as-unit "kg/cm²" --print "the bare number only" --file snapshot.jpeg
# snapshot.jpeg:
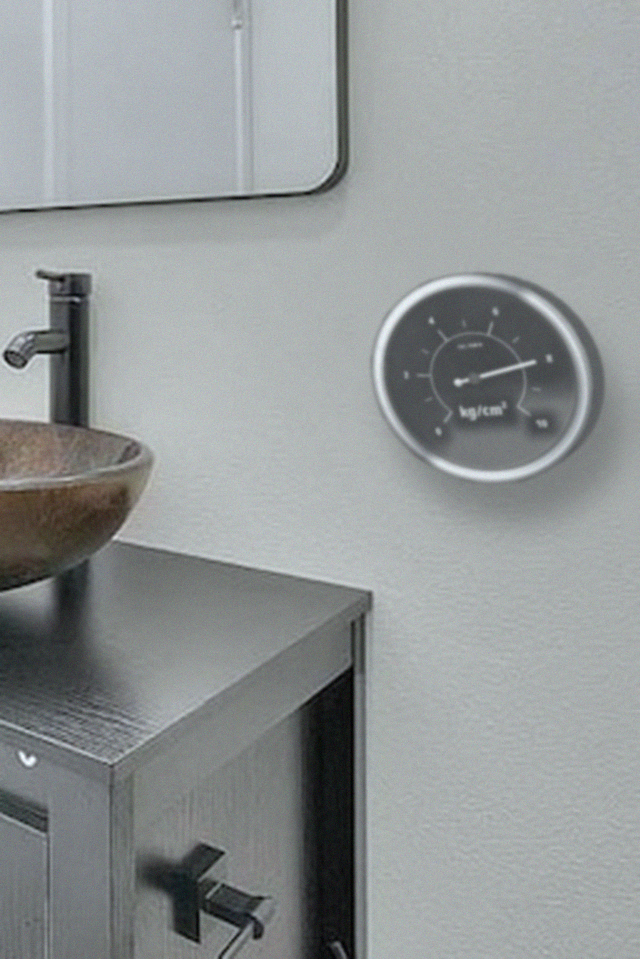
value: 8
